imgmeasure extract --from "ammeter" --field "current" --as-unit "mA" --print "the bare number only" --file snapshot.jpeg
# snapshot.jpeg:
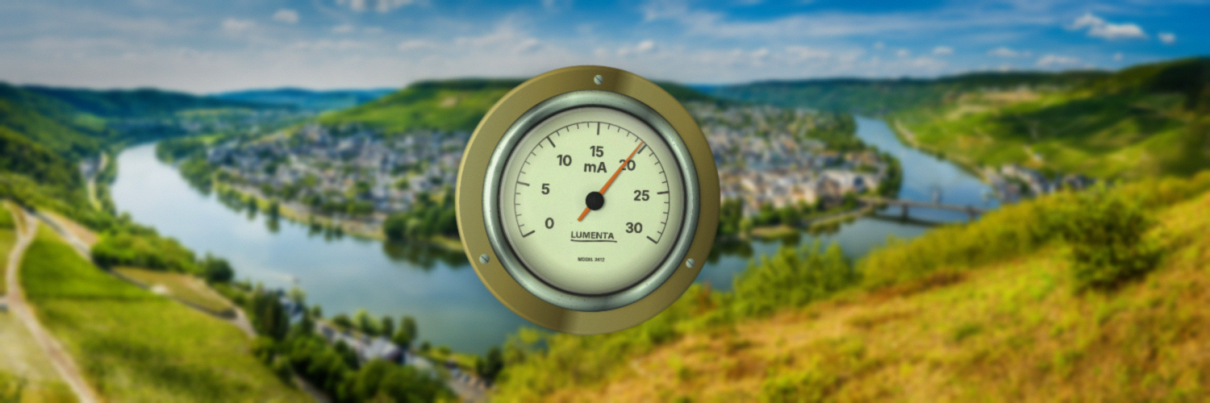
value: 19.5
